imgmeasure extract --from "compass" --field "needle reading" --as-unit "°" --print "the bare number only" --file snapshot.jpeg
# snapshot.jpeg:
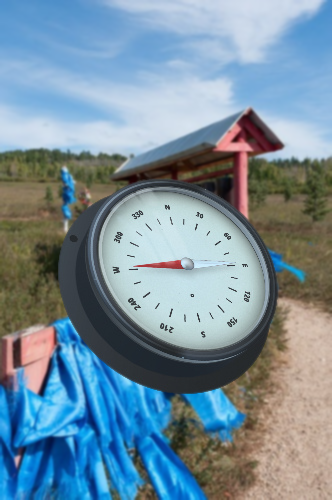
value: 270
